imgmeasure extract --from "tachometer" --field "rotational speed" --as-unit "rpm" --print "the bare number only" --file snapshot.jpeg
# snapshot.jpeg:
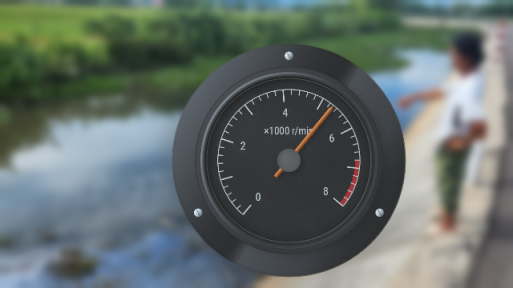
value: 5300
